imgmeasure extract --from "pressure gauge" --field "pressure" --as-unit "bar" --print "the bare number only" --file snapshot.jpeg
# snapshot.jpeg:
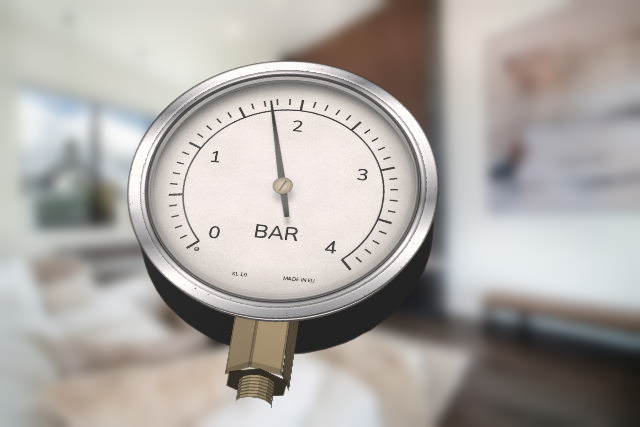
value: 1.75
